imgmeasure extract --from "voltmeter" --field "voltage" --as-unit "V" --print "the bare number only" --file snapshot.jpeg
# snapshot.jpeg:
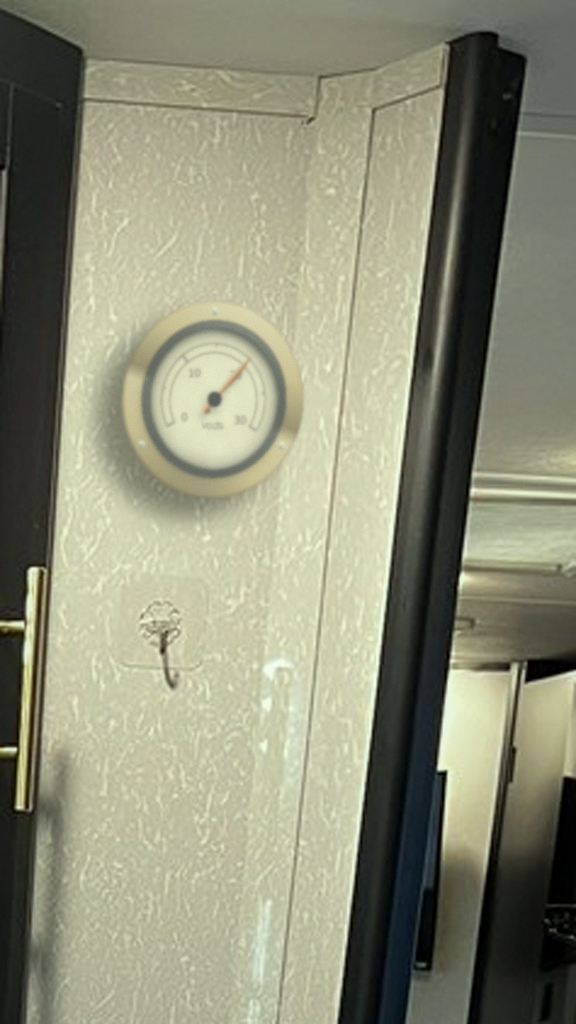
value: 20
